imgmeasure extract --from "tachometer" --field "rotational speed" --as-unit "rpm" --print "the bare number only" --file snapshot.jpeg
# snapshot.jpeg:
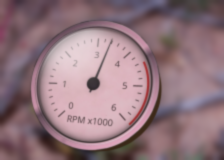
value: 3400
